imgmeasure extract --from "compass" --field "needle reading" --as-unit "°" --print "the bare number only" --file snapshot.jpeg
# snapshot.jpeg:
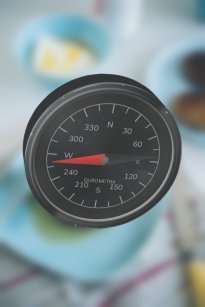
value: 262.5
